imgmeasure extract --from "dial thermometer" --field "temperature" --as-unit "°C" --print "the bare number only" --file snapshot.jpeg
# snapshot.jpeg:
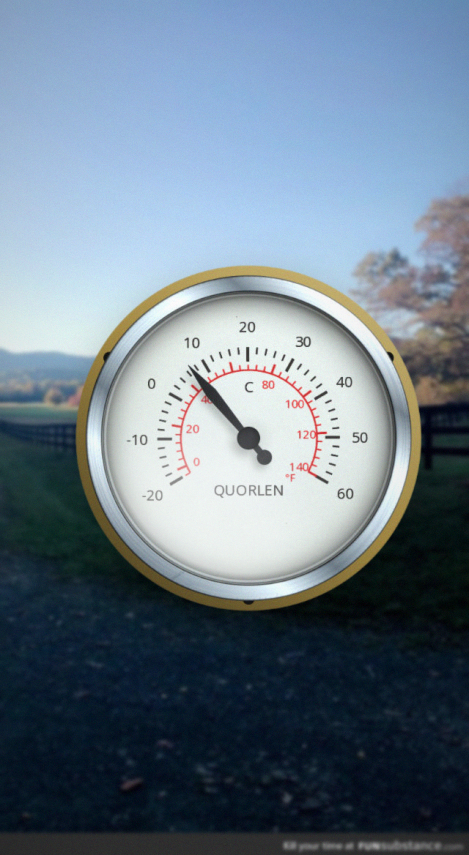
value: 7
